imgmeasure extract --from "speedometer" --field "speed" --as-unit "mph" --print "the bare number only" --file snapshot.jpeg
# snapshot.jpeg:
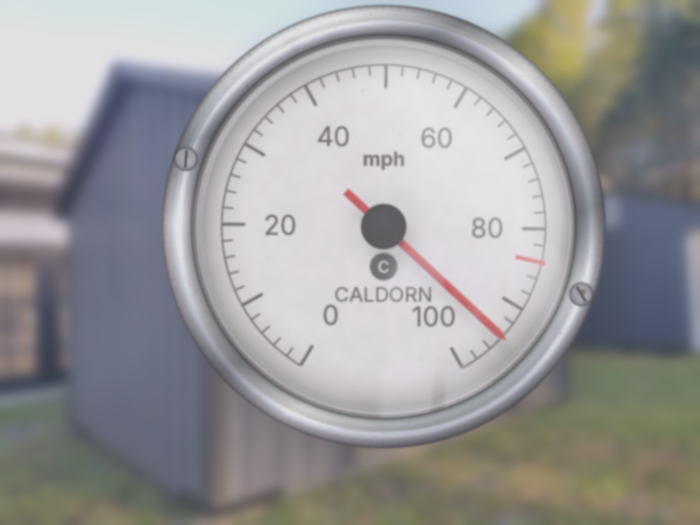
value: 94
